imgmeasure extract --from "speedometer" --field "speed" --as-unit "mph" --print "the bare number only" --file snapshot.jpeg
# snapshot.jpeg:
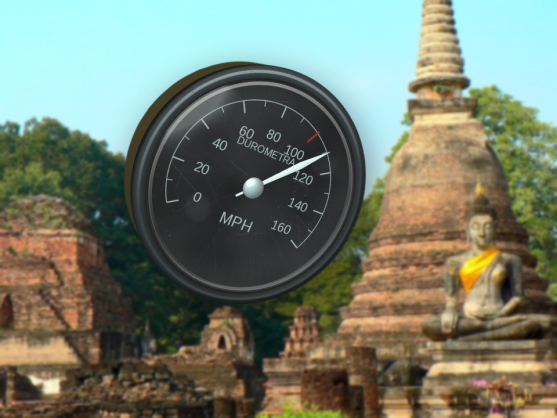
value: 110
